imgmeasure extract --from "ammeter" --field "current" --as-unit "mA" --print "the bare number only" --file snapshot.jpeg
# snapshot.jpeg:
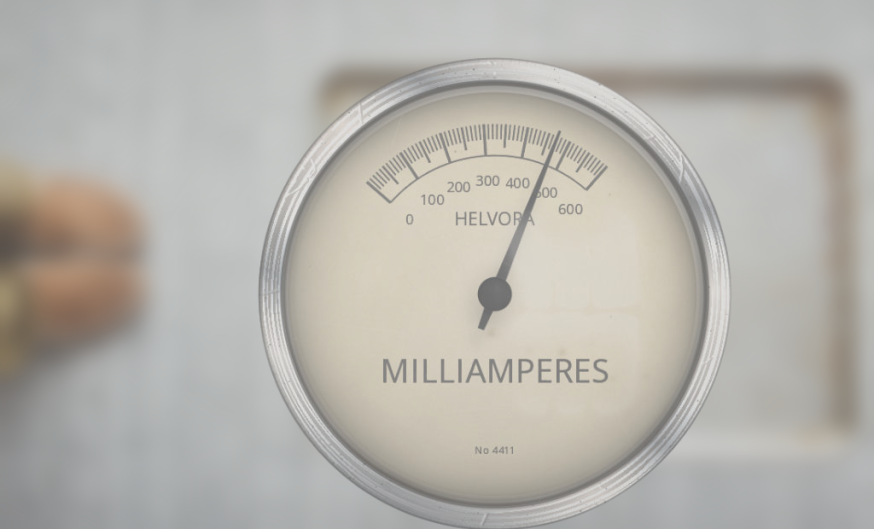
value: 470
